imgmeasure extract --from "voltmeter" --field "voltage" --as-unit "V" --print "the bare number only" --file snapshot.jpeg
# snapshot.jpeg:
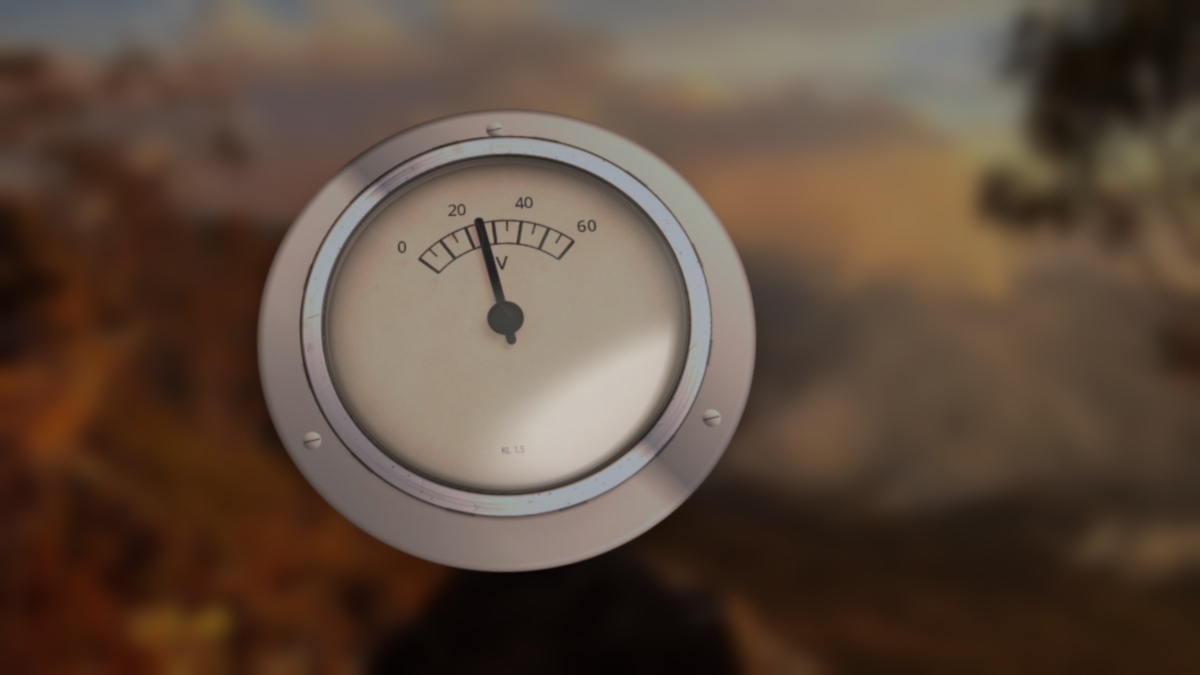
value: 25
